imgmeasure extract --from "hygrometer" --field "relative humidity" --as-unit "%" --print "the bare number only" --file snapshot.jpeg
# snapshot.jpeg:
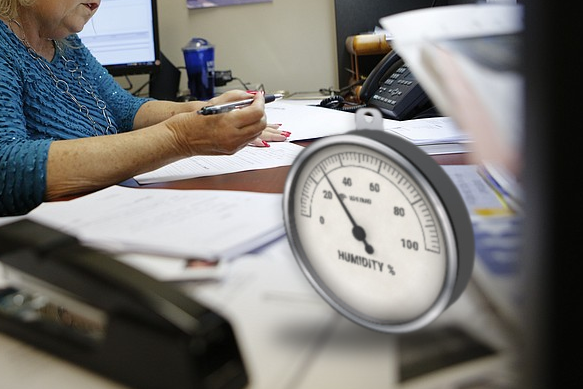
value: 30
